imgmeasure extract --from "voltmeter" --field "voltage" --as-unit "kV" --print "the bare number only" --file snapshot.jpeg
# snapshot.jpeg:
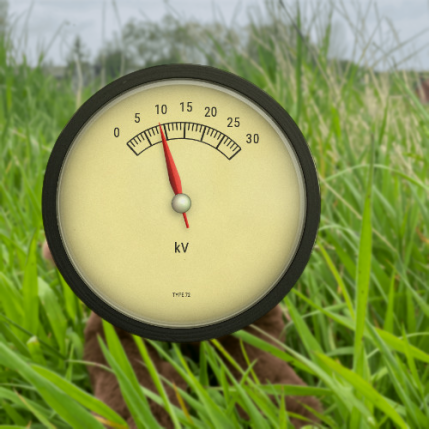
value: 9
